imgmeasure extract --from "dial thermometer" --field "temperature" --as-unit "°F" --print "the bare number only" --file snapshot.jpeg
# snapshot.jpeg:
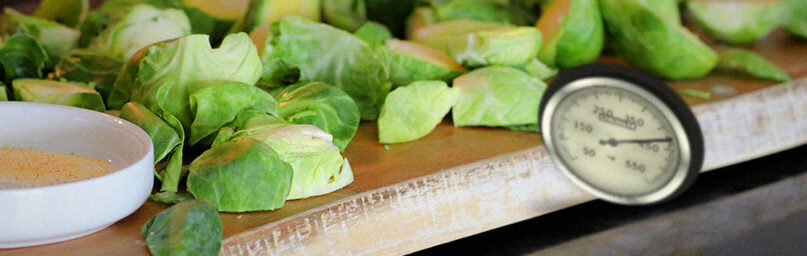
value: 425
